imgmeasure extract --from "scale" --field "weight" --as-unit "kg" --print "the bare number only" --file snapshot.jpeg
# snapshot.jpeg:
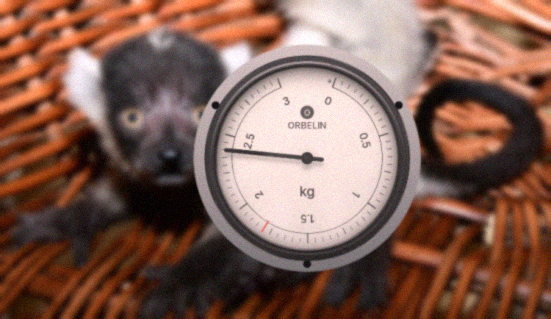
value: 2.4
